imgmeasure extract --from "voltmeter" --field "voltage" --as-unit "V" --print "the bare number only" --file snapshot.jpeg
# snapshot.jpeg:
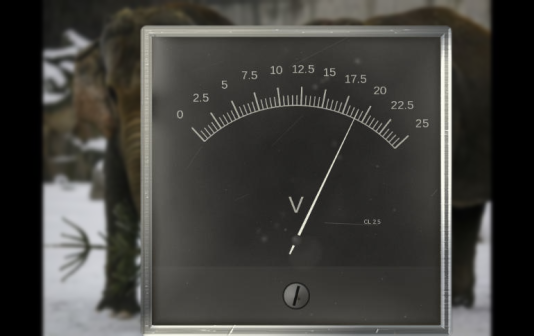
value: 19
